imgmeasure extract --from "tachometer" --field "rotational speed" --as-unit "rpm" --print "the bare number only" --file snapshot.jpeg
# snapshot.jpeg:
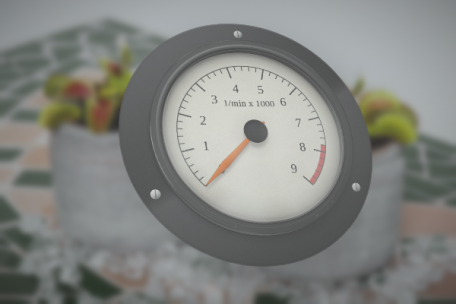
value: 0
